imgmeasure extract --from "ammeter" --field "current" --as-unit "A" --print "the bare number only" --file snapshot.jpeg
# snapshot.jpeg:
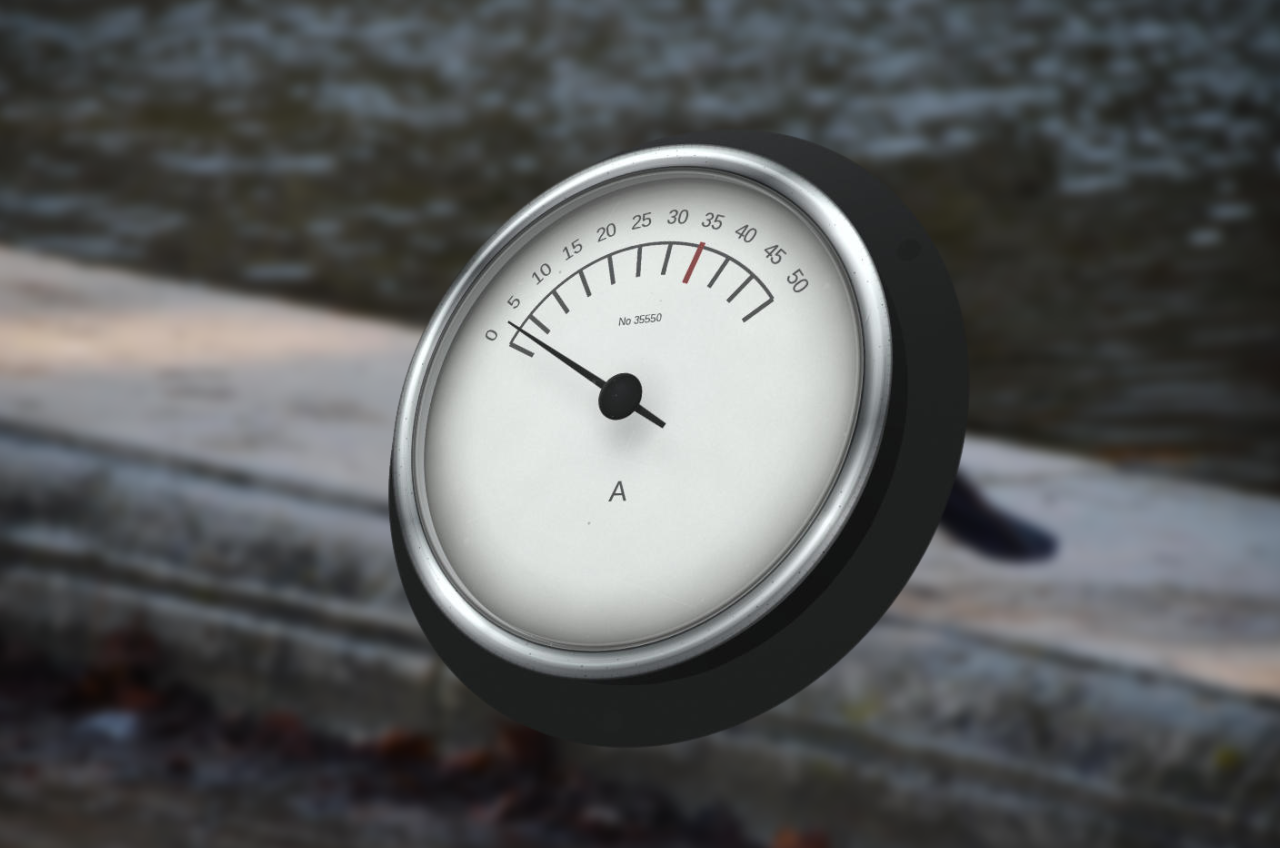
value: 2.5
